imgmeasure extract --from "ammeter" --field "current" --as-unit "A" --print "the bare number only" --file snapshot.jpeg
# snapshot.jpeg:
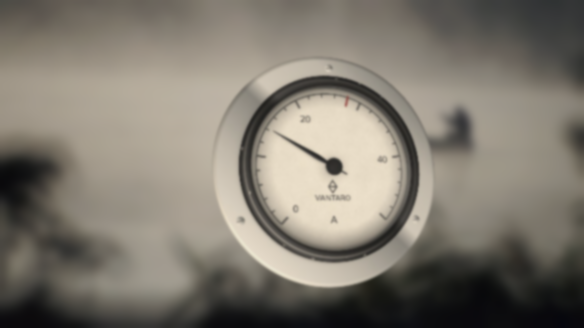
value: 14
